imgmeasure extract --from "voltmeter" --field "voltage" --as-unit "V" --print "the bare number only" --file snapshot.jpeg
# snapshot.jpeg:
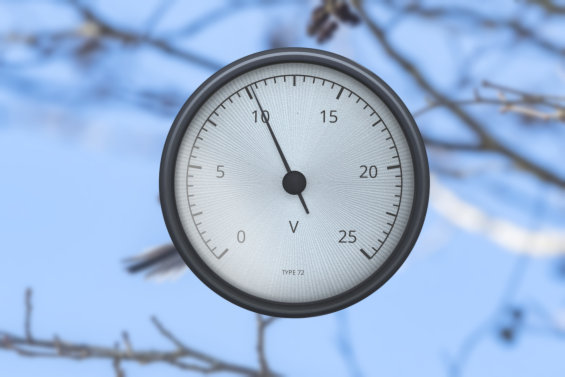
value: 10.25
